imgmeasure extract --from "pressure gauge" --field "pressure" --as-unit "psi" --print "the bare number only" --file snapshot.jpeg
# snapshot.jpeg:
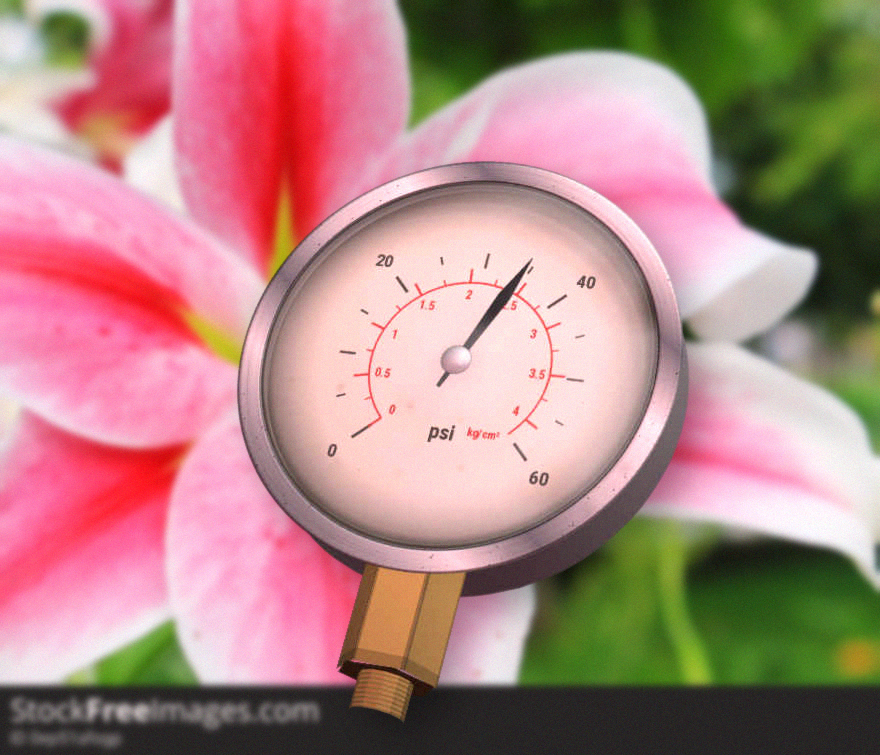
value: 35
